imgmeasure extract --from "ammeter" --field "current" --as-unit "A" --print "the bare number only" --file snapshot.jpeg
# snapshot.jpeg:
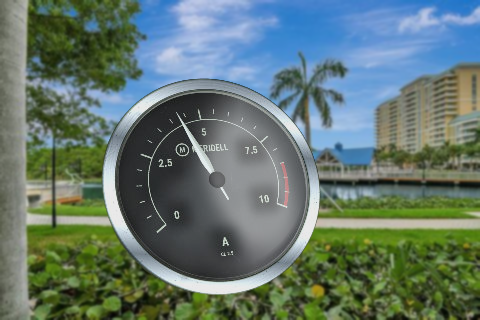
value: 4.25
